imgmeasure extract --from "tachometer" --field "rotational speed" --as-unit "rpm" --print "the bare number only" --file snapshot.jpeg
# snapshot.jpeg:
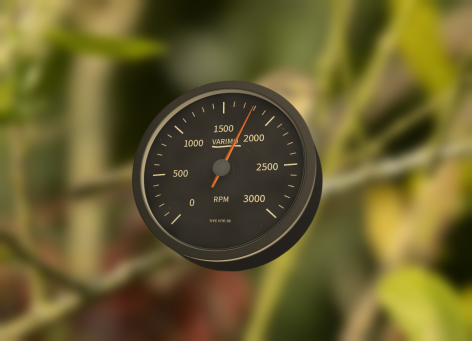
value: 1800
